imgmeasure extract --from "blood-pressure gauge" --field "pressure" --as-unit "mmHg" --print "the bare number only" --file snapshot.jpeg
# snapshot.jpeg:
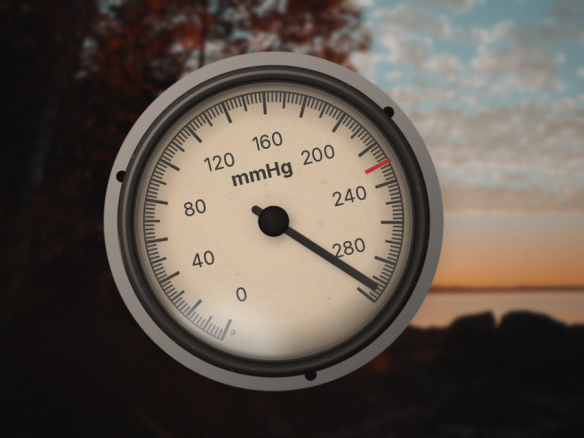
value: 294
